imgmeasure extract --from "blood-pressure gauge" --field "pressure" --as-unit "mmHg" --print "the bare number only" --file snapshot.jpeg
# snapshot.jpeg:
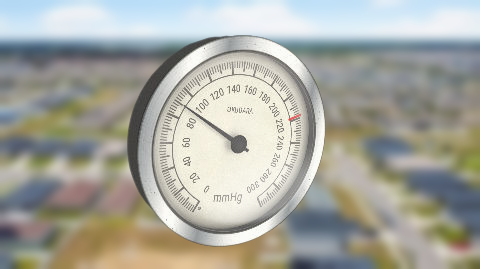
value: 90
